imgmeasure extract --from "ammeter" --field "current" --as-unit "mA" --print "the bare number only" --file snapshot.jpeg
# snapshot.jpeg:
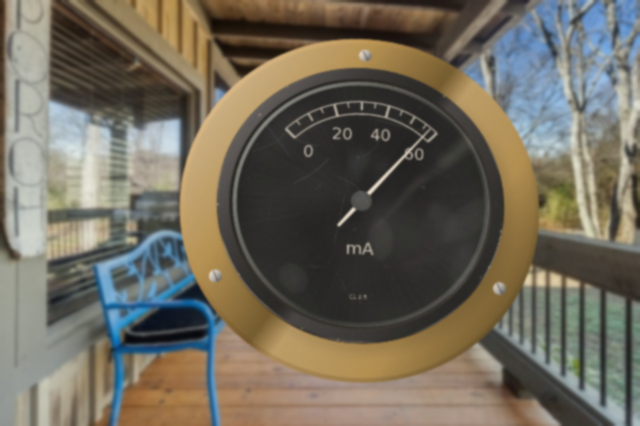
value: 57.5
